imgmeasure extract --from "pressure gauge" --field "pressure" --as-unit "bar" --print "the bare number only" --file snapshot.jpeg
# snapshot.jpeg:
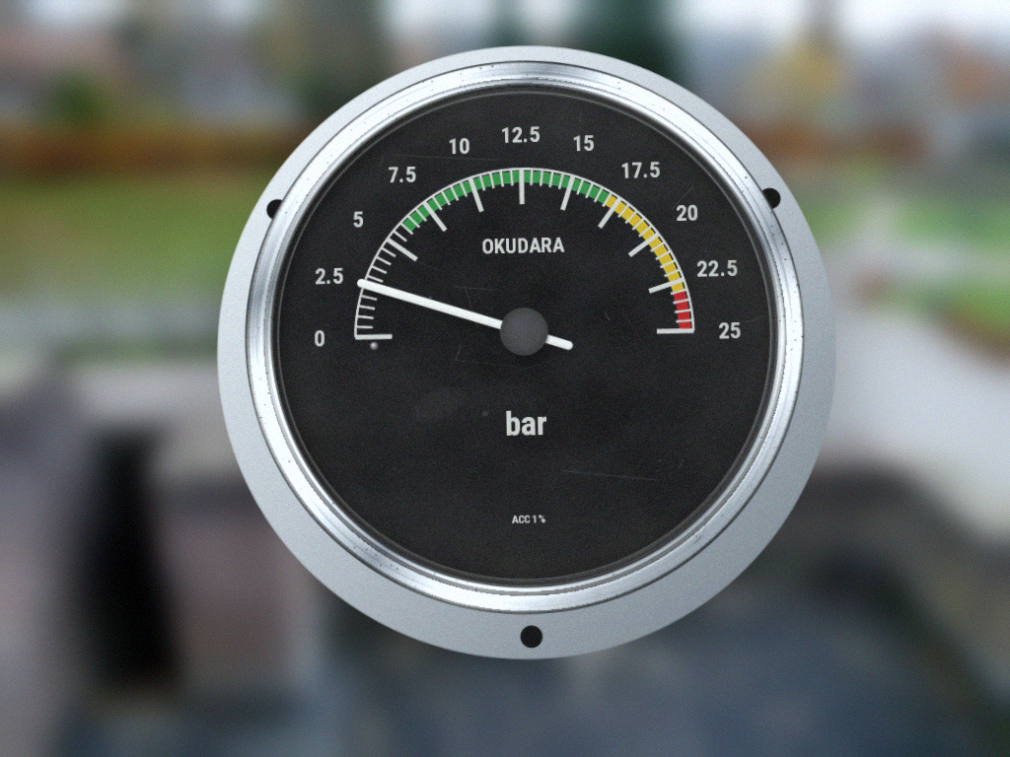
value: 2.5
